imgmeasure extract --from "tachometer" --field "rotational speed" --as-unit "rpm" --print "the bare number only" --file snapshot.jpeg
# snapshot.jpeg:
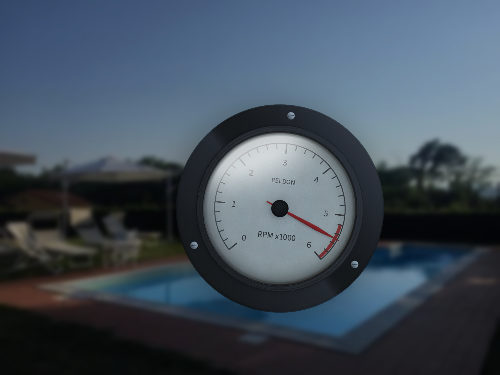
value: 5500
